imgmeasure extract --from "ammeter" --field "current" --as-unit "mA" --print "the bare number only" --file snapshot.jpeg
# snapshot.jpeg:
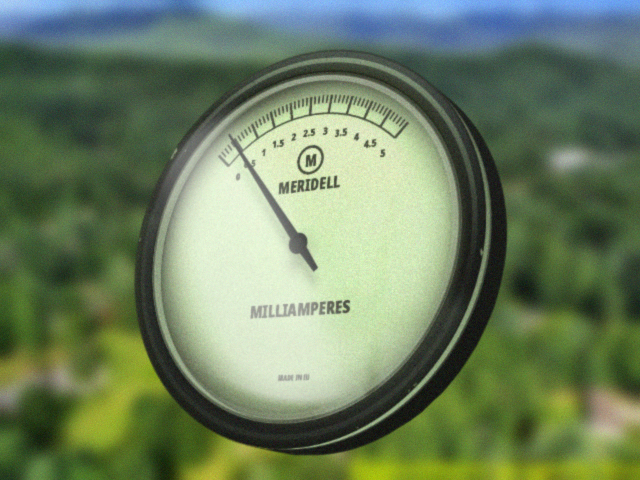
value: 0.5
